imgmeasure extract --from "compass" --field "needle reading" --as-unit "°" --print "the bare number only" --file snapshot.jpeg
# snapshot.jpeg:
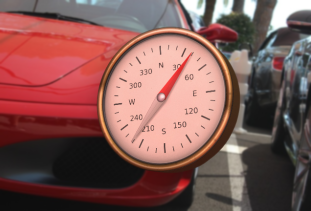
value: 40
